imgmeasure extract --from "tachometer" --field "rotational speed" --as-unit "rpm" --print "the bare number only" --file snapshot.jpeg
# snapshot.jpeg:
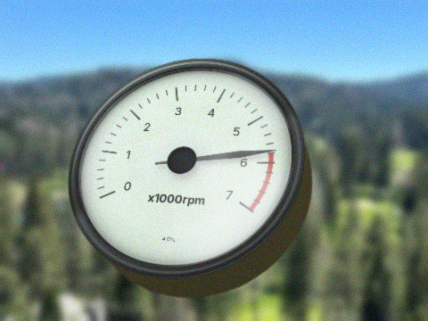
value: 5800
